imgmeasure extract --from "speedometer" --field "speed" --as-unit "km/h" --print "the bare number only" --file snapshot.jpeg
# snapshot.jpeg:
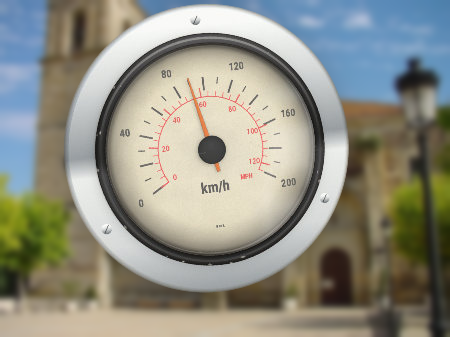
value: 90
